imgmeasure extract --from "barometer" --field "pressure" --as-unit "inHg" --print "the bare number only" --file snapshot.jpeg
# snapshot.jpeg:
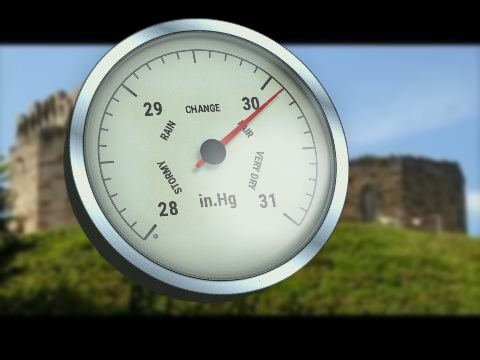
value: 30.1
